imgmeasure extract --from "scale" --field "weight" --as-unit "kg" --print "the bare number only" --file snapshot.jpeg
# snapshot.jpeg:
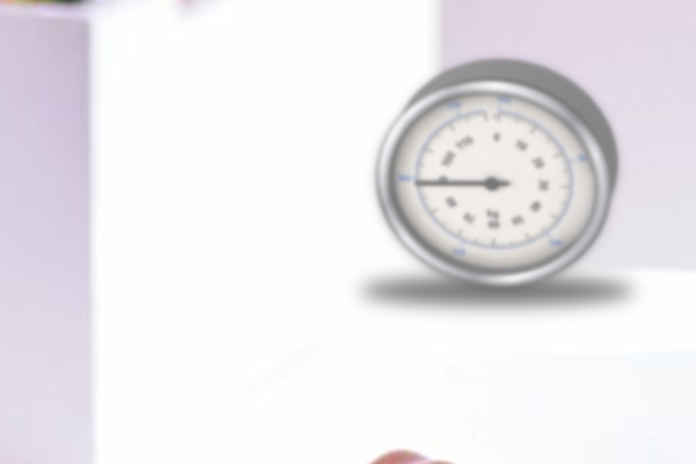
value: 90
